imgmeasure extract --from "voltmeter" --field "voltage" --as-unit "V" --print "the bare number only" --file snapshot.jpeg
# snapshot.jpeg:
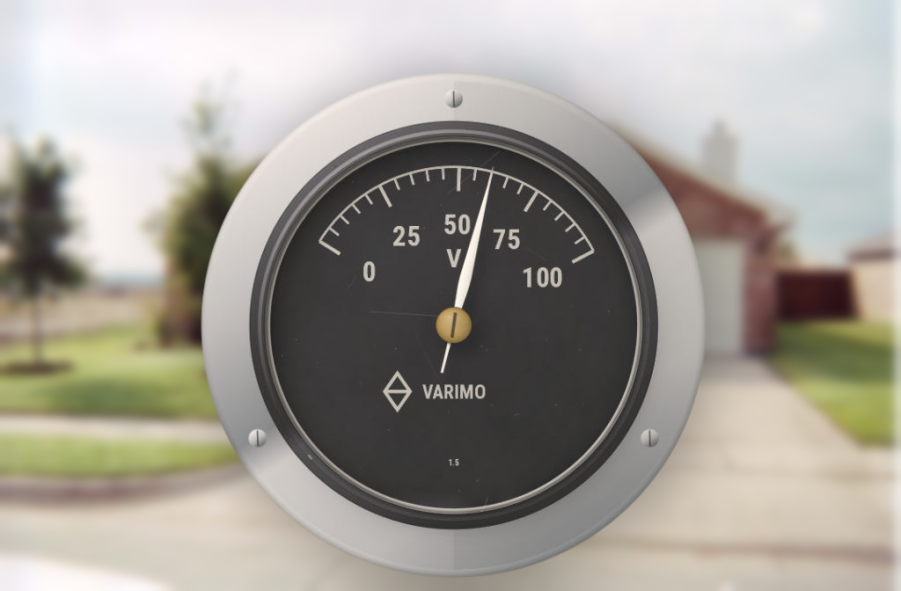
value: 60
